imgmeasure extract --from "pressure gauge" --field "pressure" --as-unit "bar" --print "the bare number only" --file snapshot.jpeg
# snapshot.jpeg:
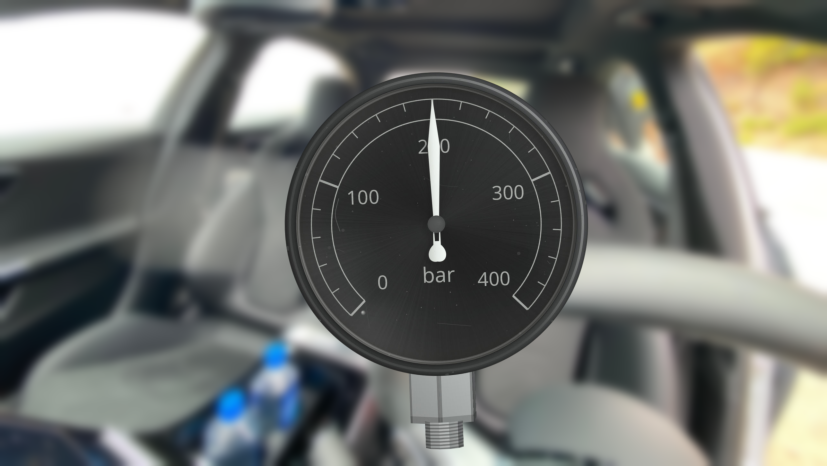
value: 200
